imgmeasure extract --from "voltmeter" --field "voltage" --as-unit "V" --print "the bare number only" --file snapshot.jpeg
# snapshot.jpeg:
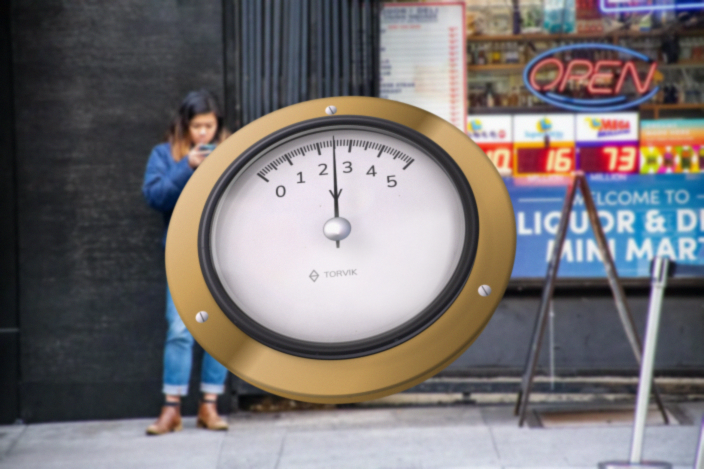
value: 2.5
